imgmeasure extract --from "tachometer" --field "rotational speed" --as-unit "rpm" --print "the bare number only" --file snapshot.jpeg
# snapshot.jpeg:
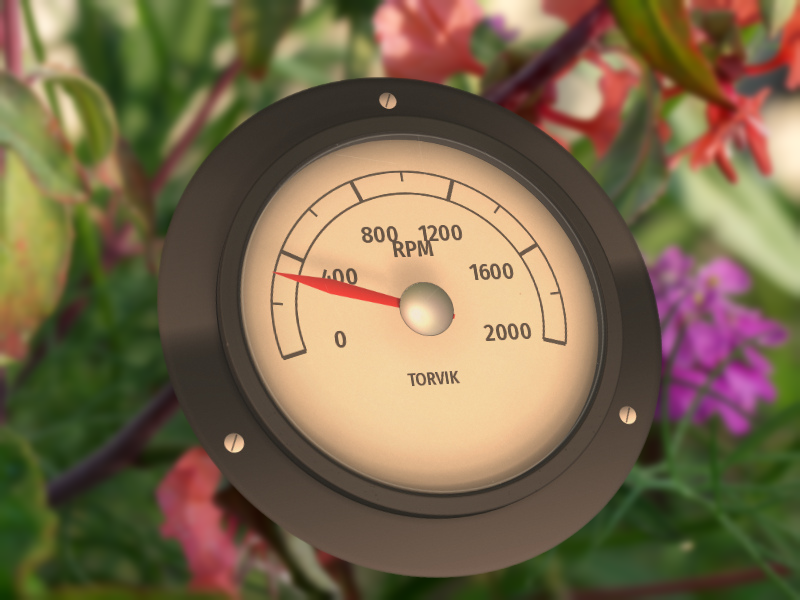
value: 300
